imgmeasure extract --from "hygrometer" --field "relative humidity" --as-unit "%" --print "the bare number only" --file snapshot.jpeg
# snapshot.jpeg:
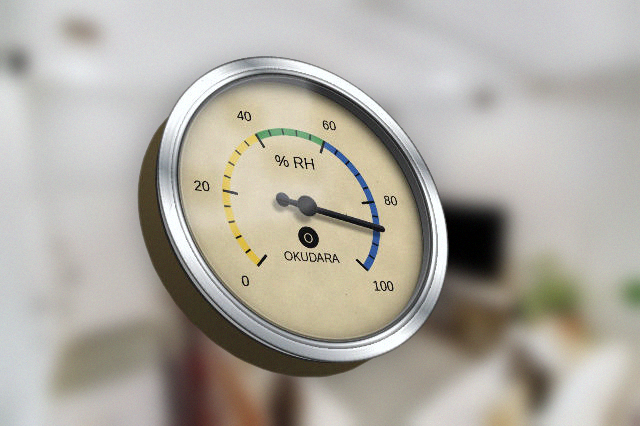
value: 88
